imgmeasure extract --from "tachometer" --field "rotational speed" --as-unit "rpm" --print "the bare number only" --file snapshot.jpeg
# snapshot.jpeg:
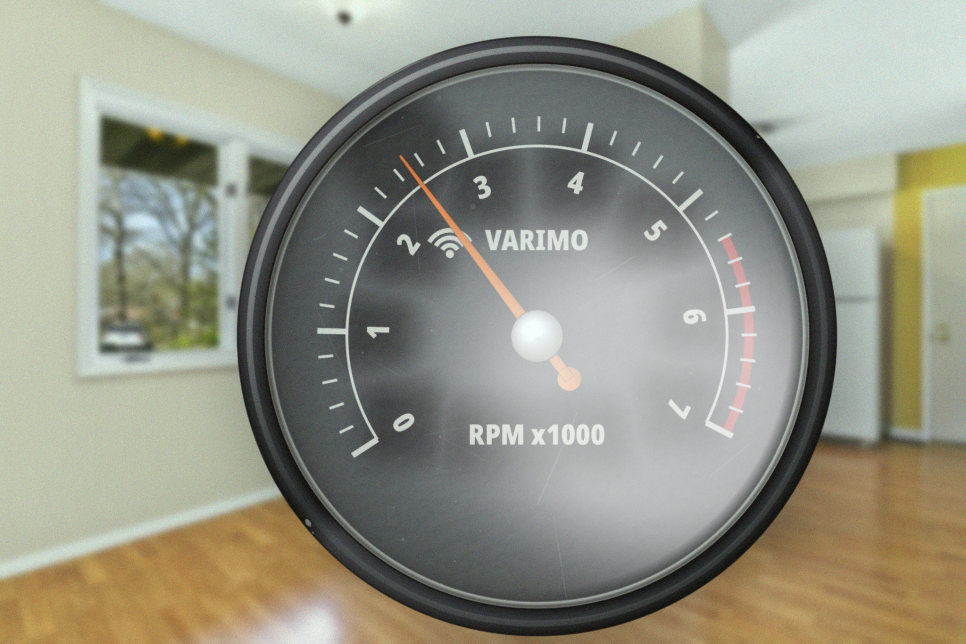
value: 2500
